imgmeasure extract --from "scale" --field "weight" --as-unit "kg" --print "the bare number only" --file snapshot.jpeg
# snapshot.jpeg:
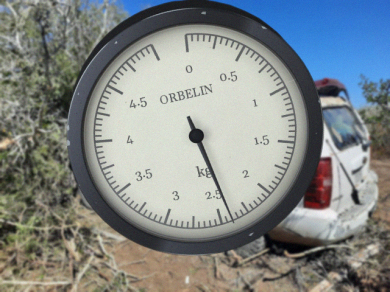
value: 2.4
